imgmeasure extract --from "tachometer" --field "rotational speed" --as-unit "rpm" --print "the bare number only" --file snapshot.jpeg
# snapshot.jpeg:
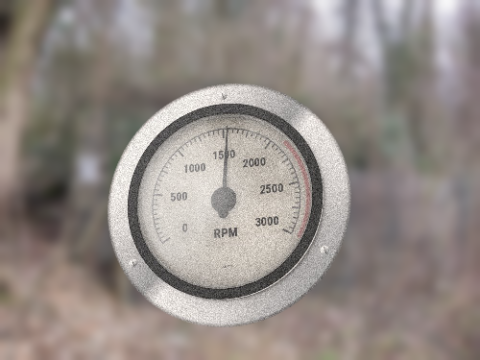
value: 1550
